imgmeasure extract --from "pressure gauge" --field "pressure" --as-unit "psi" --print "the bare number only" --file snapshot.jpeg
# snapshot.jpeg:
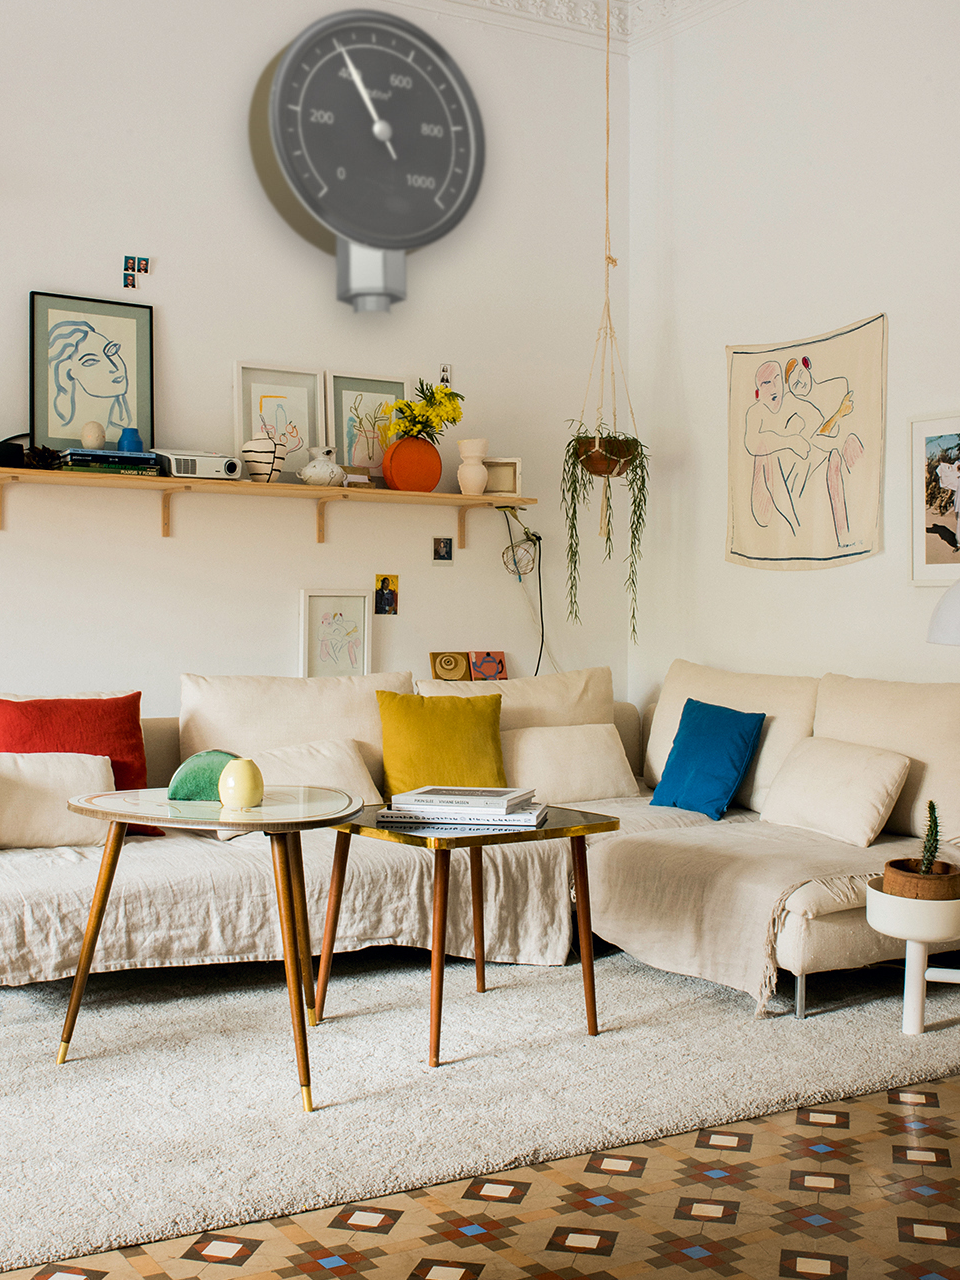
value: 400
